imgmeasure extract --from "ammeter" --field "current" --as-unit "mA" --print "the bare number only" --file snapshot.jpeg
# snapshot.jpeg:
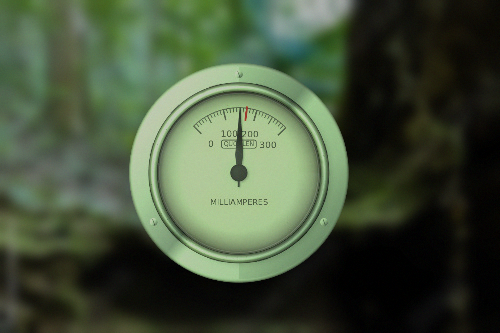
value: 150
